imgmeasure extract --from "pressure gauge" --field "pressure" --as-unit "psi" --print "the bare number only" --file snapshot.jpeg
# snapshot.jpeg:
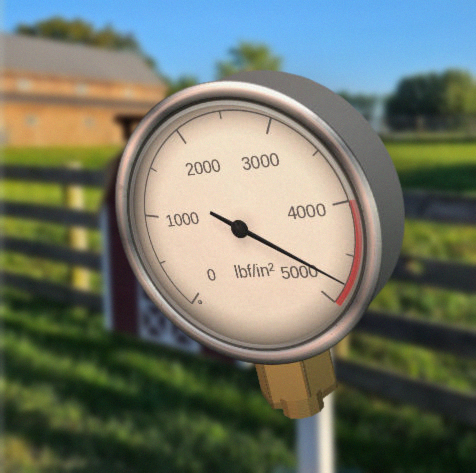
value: 4750
